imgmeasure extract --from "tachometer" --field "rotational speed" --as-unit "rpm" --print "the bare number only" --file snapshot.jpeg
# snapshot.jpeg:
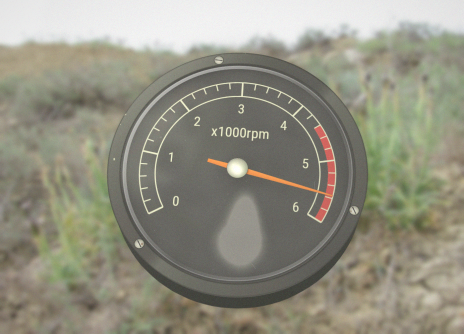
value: 5600
